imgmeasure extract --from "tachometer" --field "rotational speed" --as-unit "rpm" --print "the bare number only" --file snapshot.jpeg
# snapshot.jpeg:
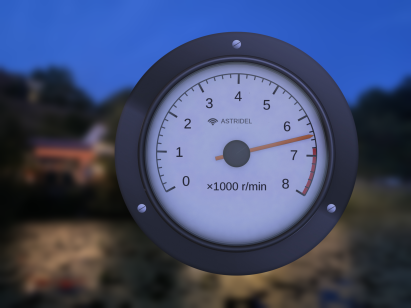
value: 6500
